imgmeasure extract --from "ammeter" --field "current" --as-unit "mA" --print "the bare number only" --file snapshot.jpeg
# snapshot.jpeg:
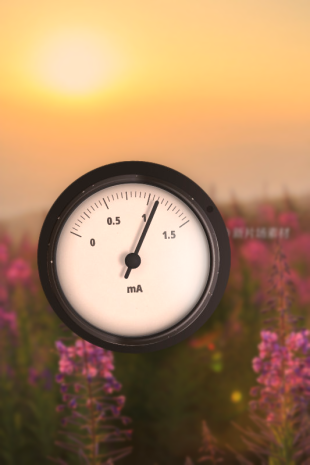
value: 1.1
